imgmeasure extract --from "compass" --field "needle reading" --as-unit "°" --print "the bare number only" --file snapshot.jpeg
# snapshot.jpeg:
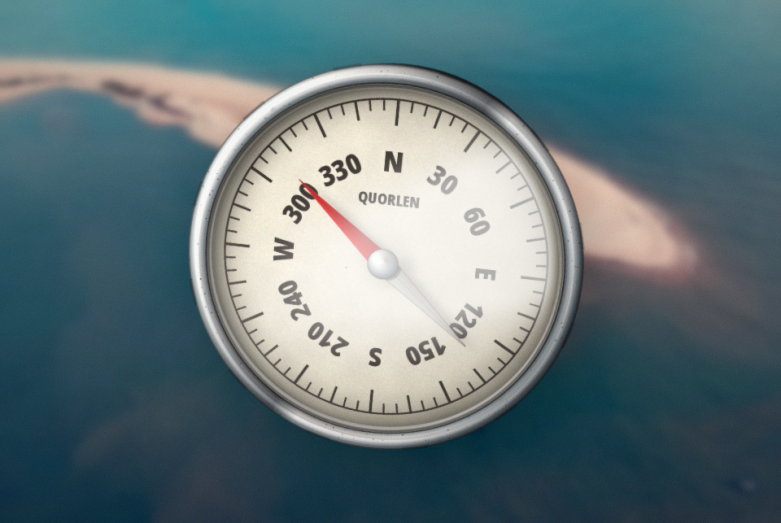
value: 310
